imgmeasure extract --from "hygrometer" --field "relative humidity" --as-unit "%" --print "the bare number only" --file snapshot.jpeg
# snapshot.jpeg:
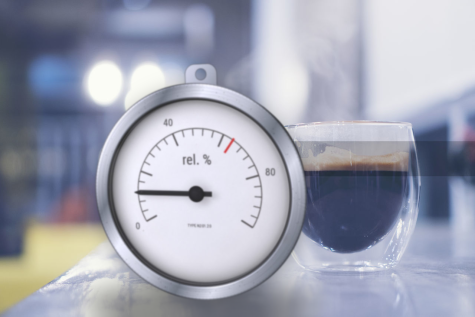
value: 12
